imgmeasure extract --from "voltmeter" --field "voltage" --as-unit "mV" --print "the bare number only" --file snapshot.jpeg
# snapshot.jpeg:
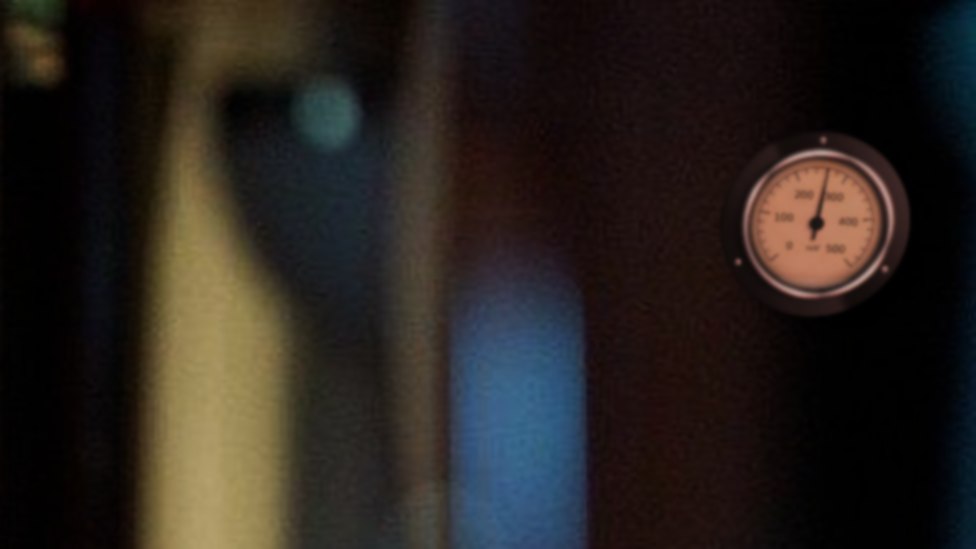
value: 260
